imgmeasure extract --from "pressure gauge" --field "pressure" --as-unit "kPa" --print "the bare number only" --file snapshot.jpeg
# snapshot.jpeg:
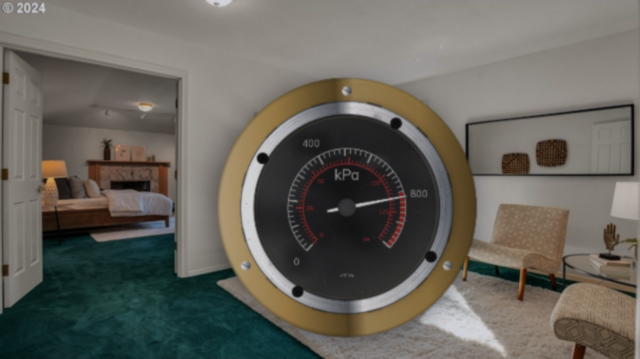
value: 800
